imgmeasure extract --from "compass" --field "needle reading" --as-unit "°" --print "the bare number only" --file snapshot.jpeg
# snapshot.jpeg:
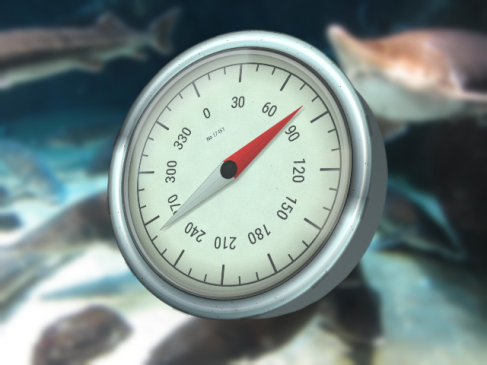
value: 80
